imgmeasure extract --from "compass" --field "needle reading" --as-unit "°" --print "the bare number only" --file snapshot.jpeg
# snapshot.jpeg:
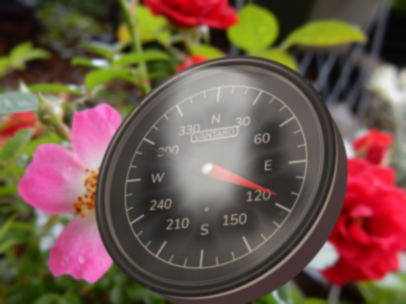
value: 115
